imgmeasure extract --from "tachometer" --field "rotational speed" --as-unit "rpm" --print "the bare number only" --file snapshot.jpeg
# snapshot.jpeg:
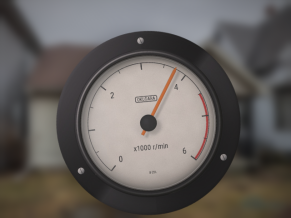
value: 3750
